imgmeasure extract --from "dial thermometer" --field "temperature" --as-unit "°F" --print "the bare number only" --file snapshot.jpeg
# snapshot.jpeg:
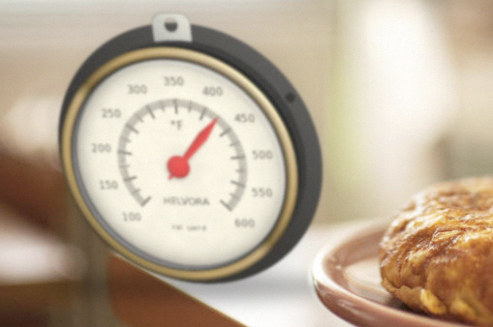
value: 425
